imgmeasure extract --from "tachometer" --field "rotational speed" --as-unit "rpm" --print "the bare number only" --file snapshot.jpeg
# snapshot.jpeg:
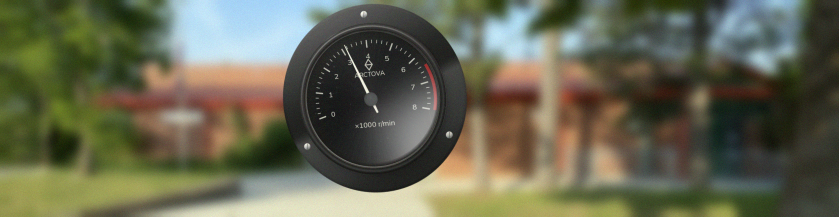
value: 3200
